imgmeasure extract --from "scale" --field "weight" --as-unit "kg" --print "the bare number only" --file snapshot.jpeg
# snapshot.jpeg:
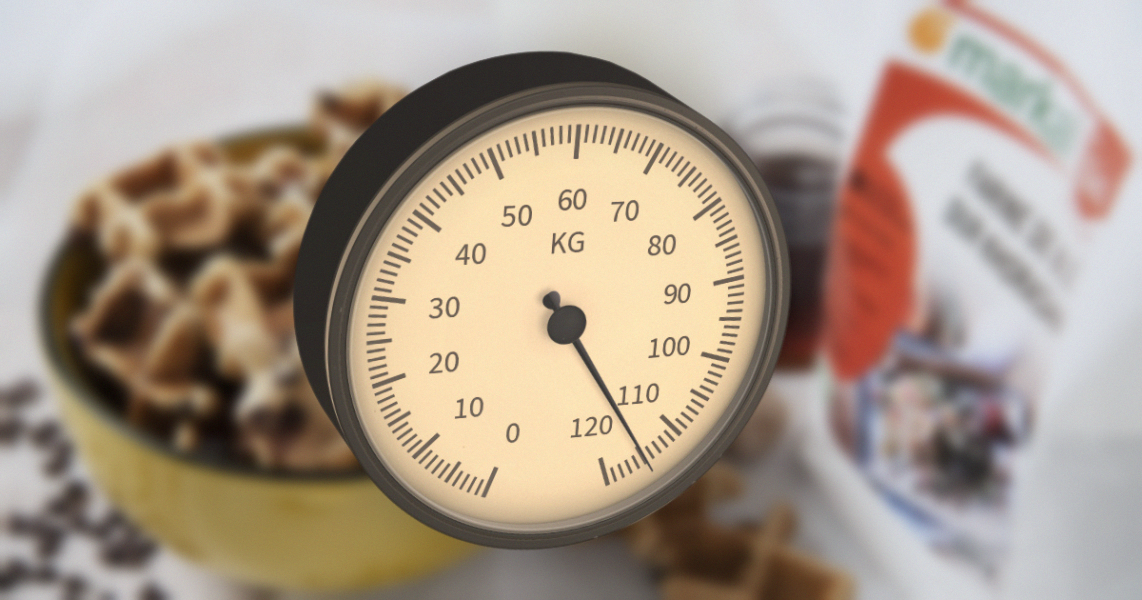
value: 115
